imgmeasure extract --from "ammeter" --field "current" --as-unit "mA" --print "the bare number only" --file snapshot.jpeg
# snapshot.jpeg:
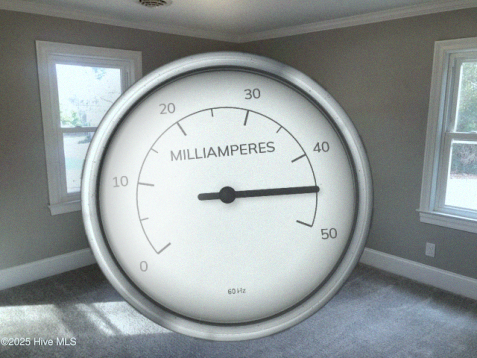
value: 45
